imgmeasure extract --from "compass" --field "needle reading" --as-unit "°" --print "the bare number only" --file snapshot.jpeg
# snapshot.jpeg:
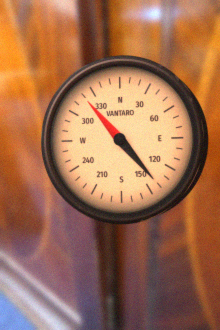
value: 320
